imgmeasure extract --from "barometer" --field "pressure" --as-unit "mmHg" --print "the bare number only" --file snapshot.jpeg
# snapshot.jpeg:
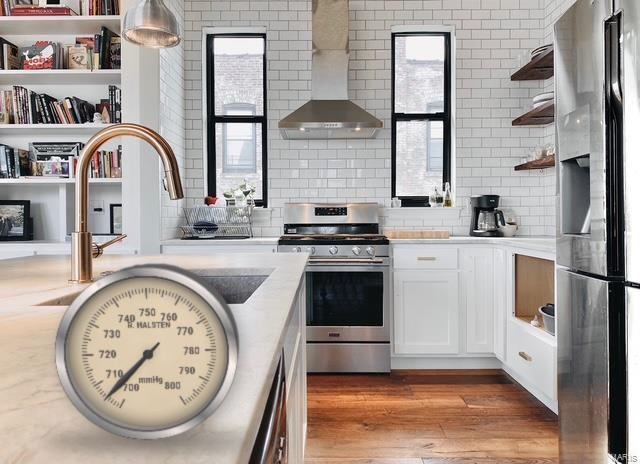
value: 705
